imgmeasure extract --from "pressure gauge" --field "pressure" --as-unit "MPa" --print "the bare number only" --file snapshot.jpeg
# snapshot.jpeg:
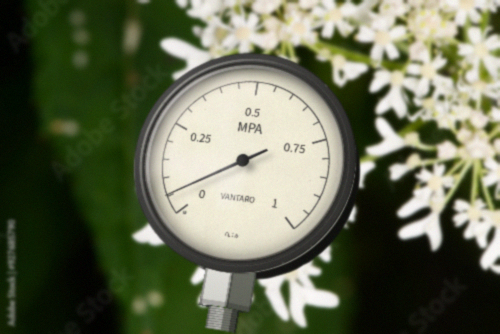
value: 0.05
